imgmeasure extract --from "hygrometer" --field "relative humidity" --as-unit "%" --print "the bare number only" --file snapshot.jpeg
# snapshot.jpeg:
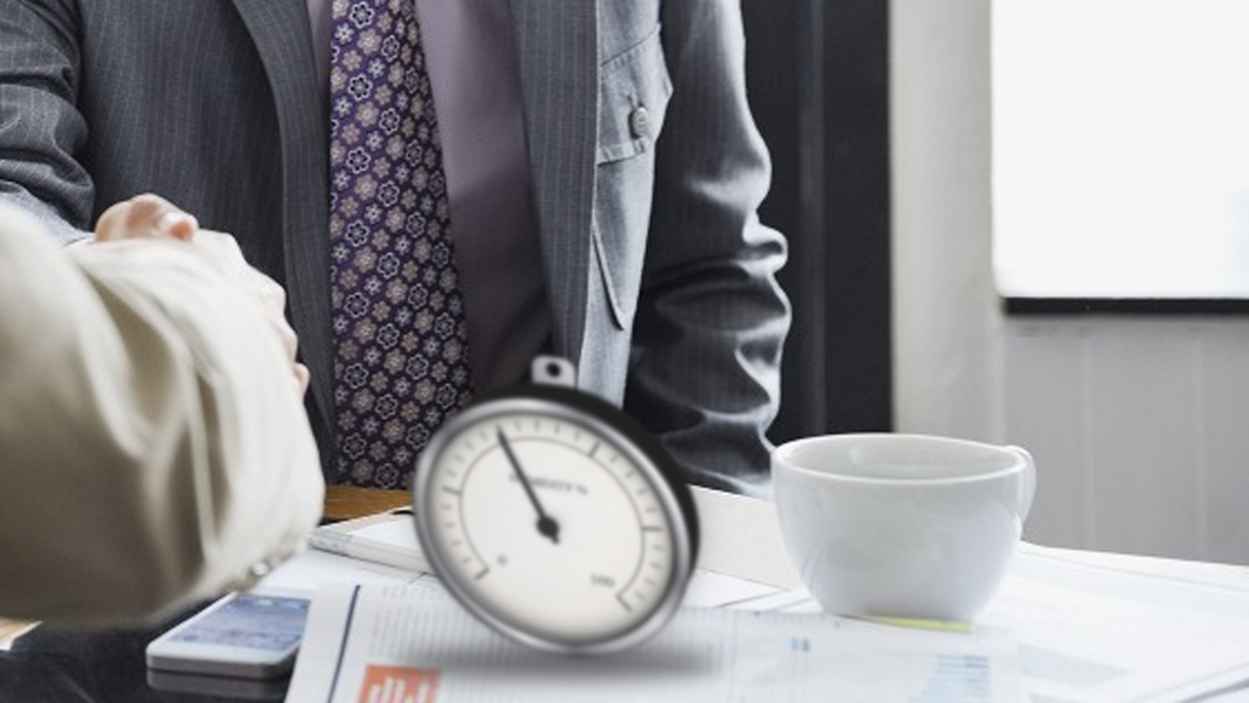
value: 40
